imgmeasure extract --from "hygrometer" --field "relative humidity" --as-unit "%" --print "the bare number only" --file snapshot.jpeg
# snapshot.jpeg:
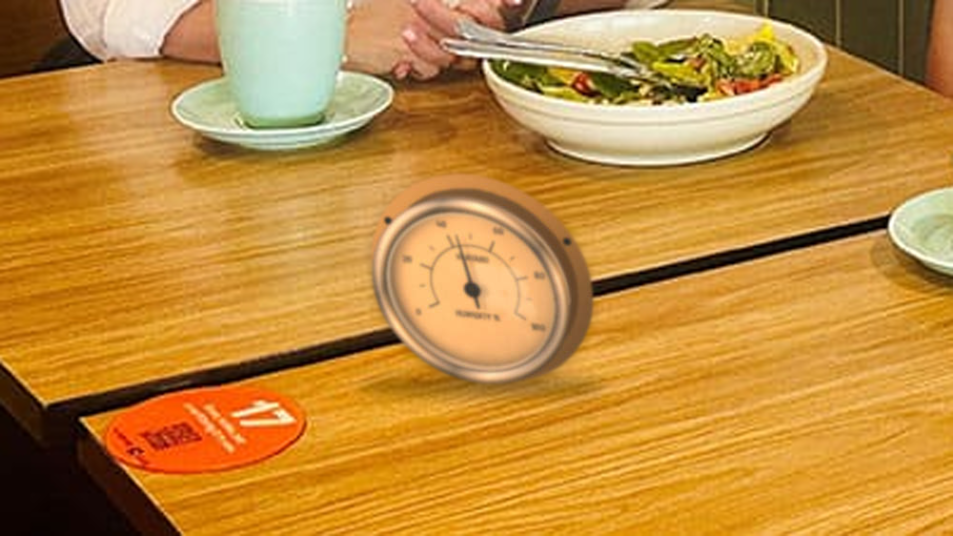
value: 45
